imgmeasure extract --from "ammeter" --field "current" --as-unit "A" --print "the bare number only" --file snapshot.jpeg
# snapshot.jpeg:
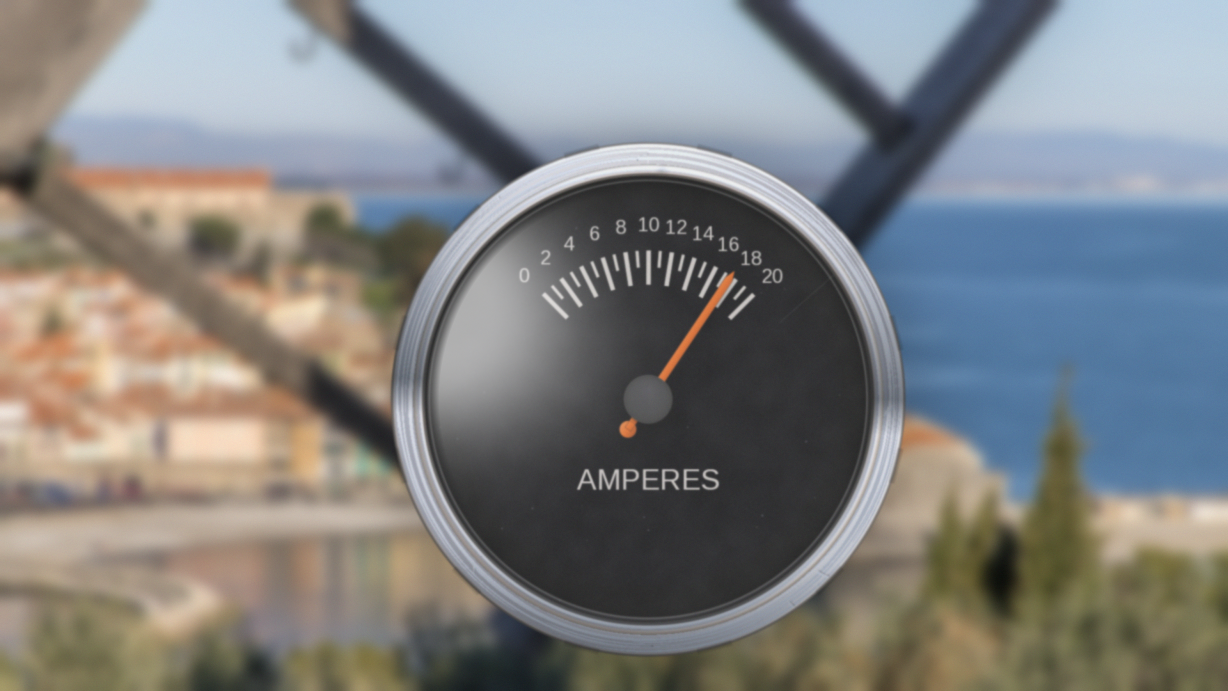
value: 17.5
